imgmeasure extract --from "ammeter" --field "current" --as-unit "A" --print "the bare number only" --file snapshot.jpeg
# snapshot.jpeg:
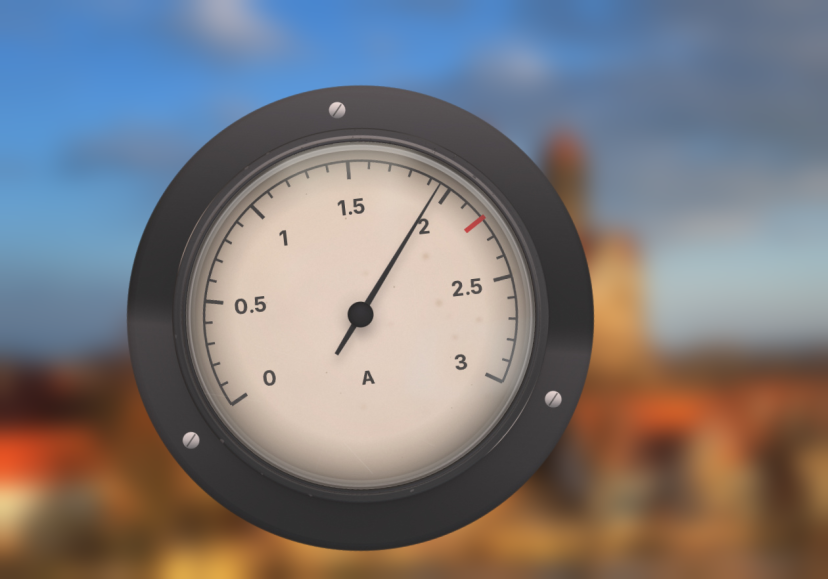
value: 1.95
